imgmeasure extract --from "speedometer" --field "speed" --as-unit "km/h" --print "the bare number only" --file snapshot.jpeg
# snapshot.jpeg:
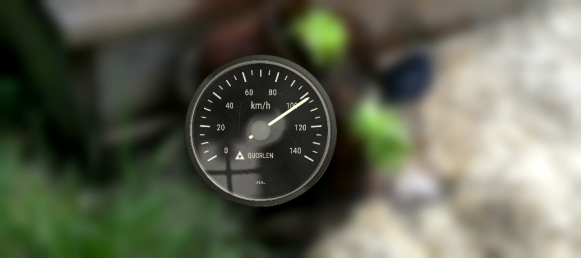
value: 102.5
